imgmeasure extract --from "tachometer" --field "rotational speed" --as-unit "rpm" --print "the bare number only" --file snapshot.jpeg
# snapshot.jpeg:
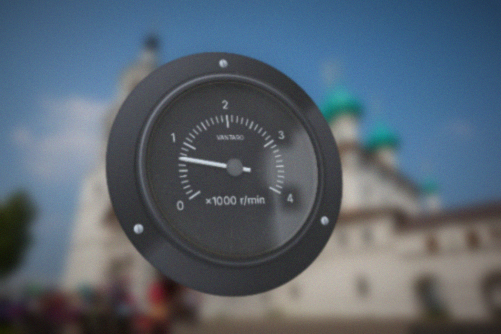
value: 700
